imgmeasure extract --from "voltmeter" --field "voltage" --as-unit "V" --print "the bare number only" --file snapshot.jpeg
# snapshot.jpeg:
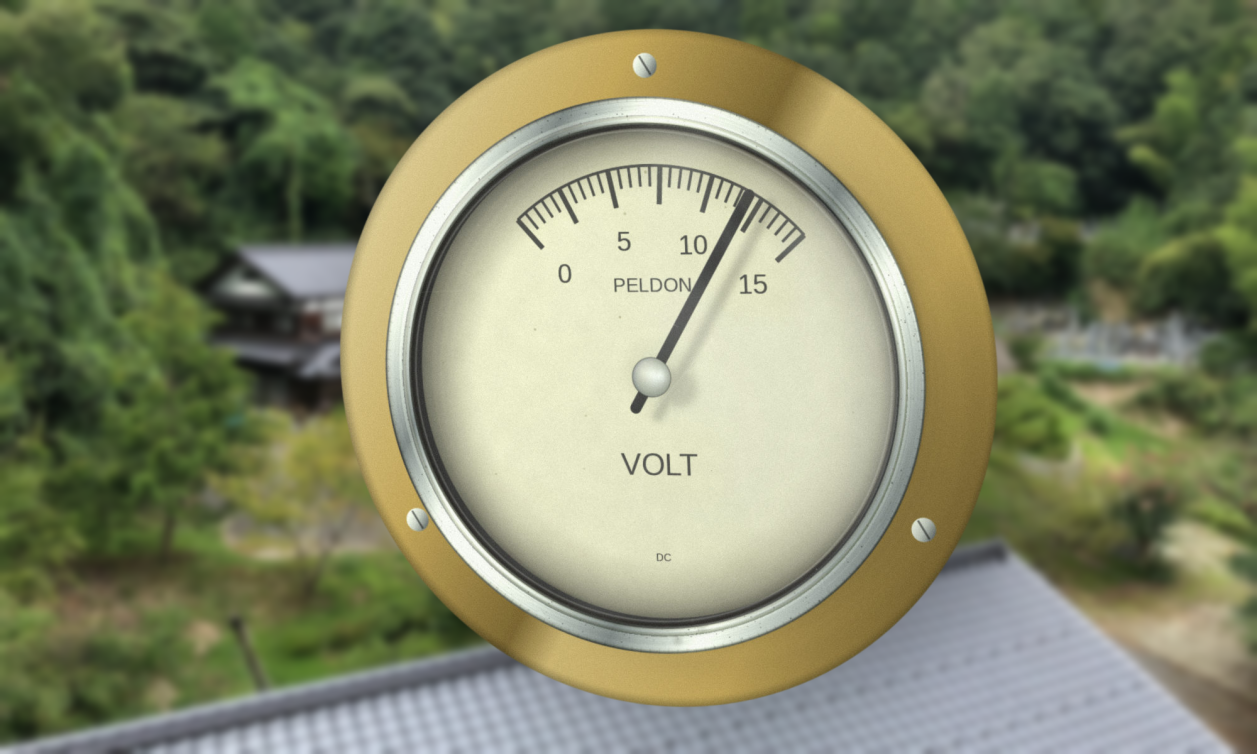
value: 12
